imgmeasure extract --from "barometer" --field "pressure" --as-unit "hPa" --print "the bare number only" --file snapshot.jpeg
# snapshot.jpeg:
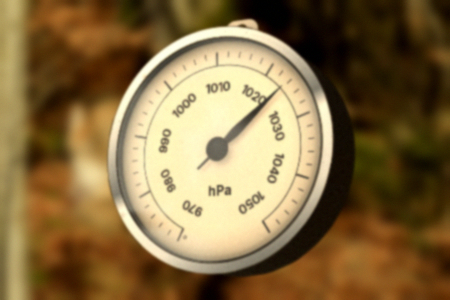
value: 1024
